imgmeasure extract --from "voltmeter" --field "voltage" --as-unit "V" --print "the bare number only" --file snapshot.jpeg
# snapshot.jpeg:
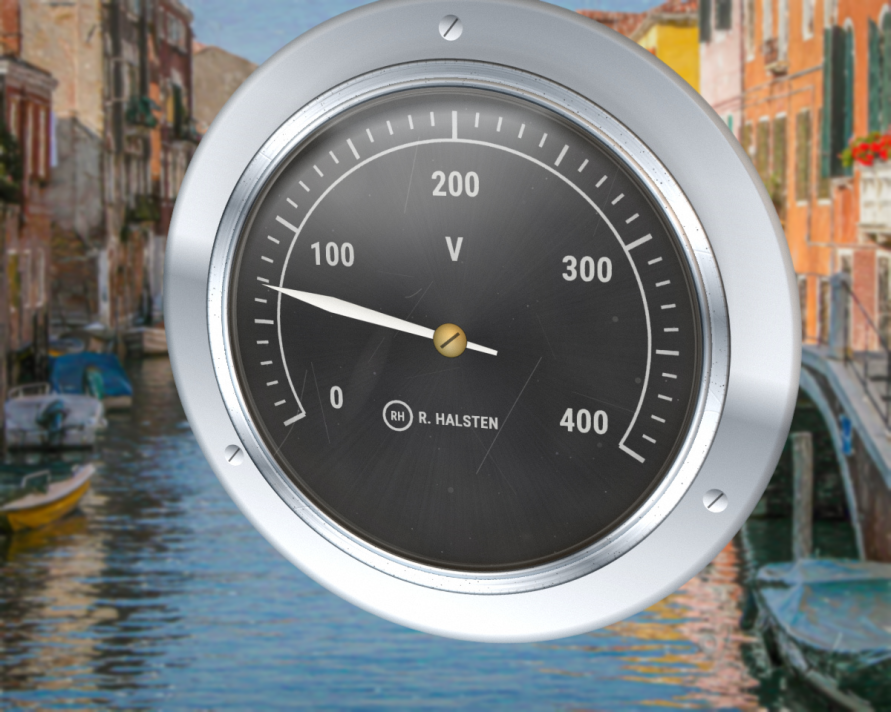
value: 70
